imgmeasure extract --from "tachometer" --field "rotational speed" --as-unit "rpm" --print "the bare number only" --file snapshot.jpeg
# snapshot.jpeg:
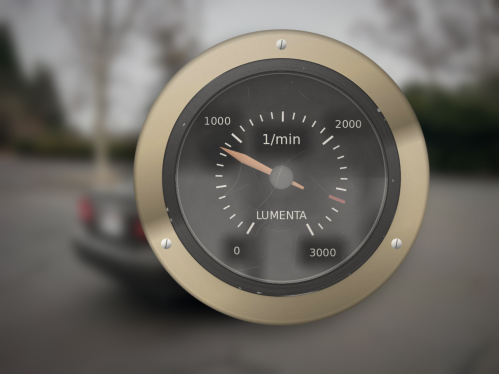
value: 850
